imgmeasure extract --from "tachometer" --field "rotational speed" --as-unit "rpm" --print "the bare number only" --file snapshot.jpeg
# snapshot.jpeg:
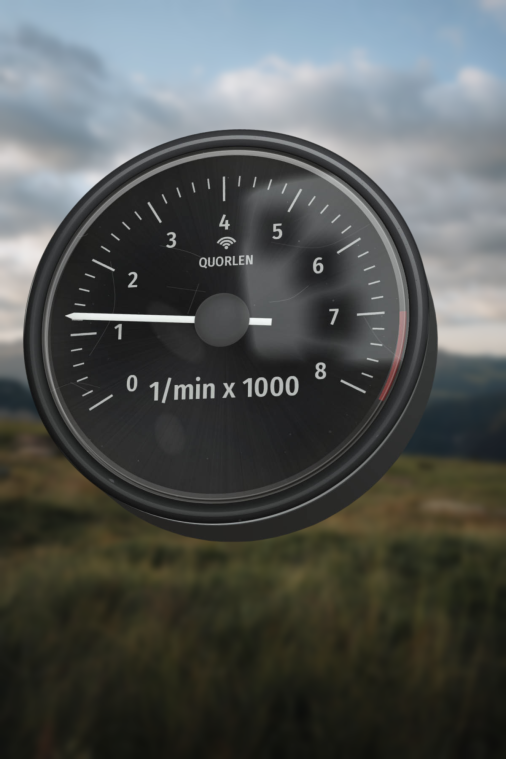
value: 1200
